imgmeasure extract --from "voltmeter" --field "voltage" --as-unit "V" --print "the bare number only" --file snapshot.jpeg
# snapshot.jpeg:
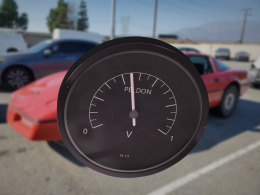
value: 0.45
